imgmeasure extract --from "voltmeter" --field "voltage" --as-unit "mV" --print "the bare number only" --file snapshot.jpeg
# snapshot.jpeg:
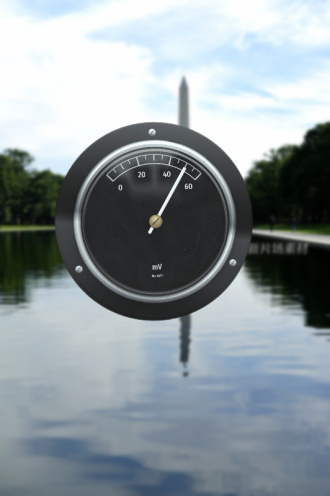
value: 50
